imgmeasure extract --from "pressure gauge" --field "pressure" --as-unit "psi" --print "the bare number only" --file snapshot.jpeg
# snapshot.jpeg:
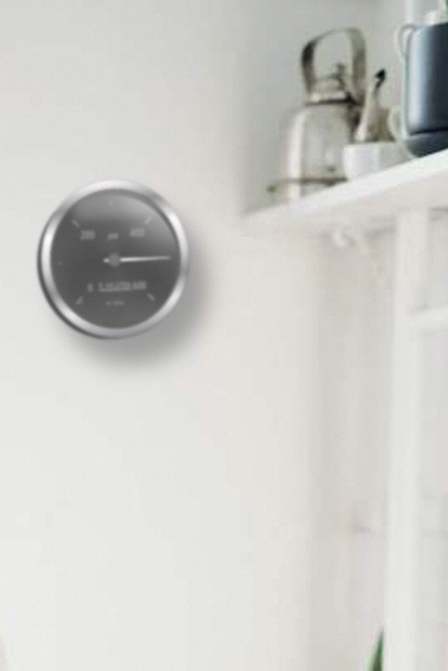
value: 500
